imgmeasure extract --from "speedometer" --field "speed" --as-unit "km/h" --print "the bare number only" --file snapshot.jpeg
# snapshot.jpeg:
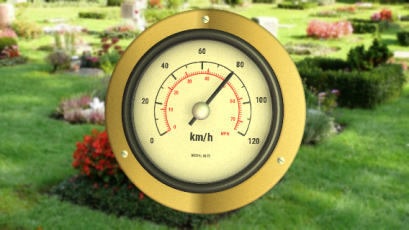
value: 80
